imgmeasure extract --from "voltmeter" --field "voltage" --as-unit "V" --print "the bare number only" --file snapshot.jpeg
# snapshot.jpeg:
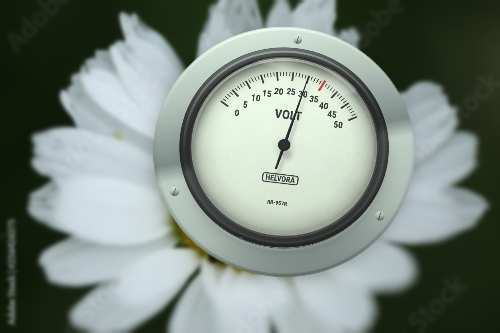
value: 30
